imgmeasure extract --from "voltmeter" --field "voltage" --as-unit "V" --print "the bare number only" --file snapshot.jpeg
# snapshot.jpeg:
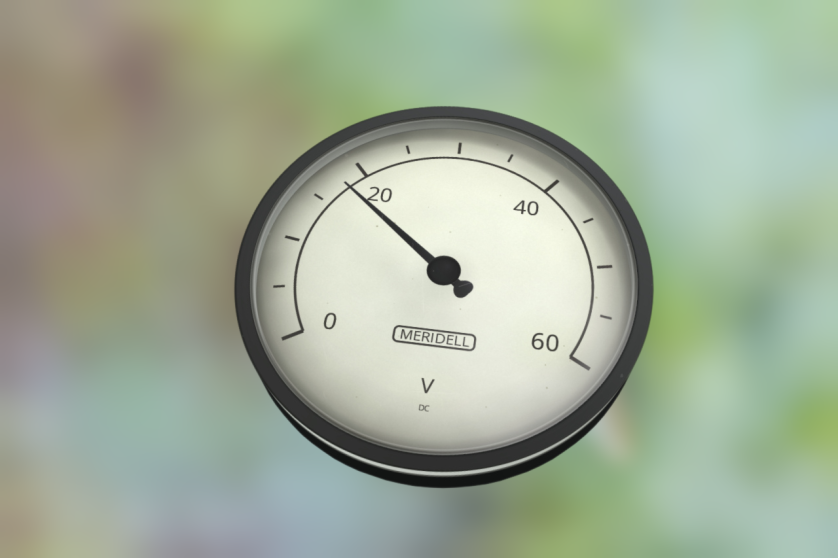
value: 17.5
